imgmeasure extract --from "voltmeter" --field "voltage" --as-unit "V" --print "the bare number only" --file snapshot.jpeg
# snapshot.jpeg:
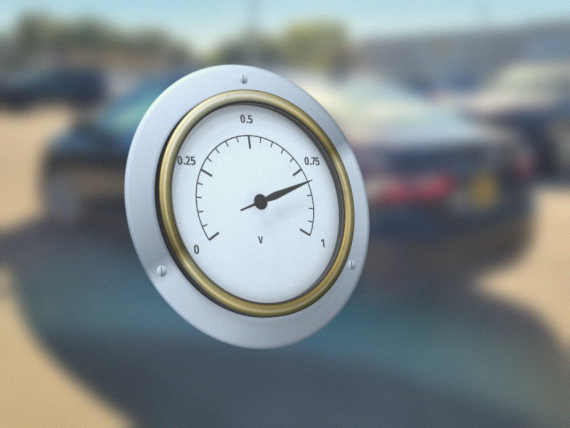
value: 0.8
